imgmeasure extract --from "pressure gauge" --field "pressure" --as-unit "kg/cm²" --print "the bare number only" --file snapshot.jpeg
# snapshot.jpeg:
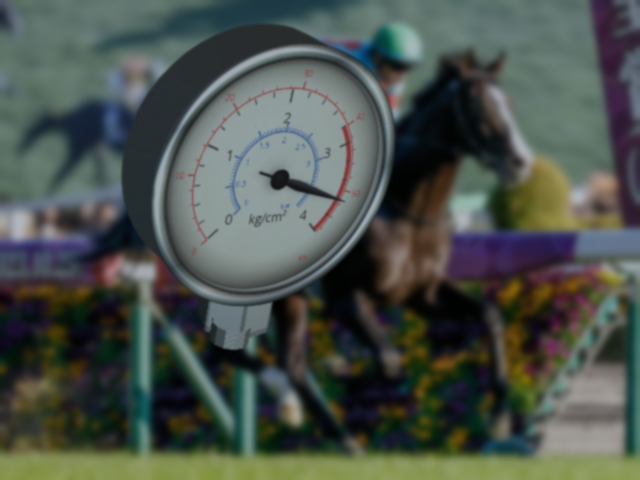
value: 3.6
